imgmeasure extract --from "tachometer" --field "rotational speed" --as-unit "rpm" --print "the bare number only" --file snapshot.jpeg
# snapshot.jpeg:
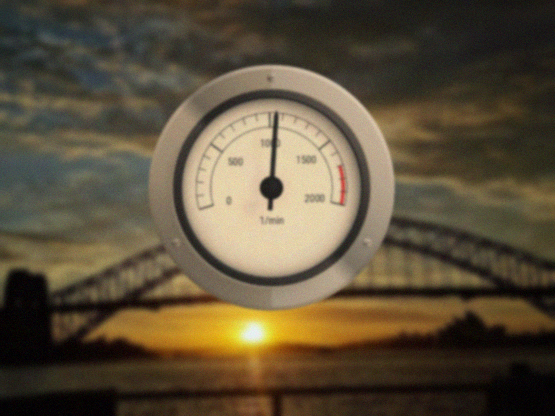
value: 1050
